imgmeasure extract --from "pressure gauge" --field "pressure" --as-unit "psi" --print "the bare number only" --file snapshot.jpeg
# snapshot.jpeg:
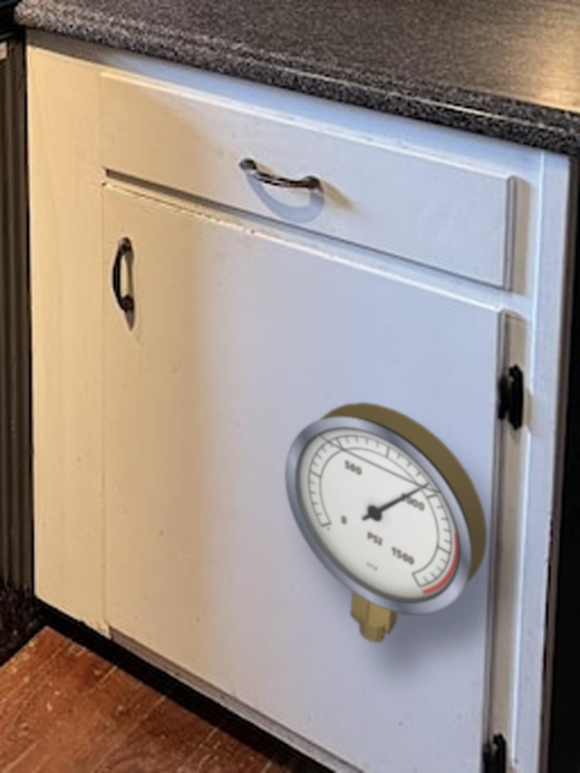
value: 950
